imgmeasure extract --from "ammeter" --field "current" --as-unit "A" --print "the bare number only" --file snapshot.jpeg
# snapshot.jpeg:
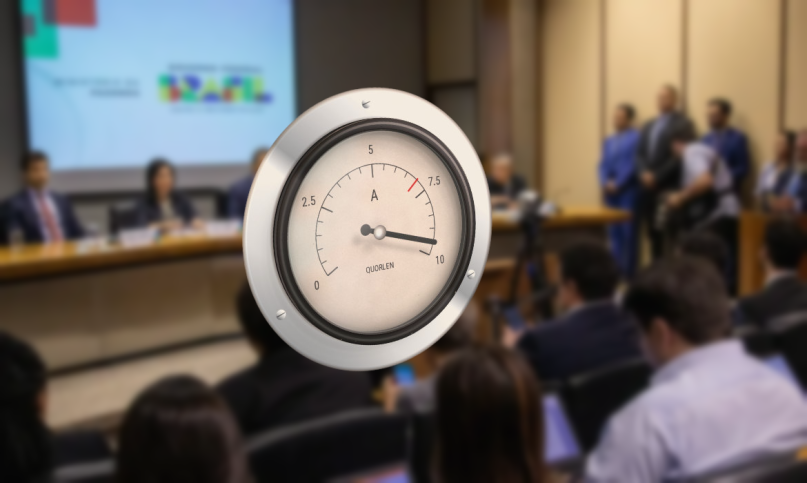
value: 9.5
